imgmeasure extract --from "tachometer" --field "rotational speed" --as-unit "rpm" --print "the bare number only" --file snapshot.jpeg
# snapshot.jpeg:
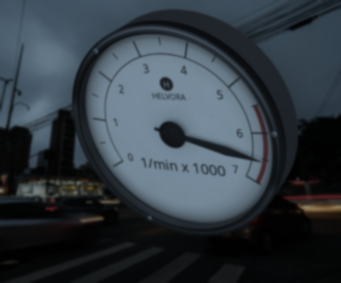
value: 6500
